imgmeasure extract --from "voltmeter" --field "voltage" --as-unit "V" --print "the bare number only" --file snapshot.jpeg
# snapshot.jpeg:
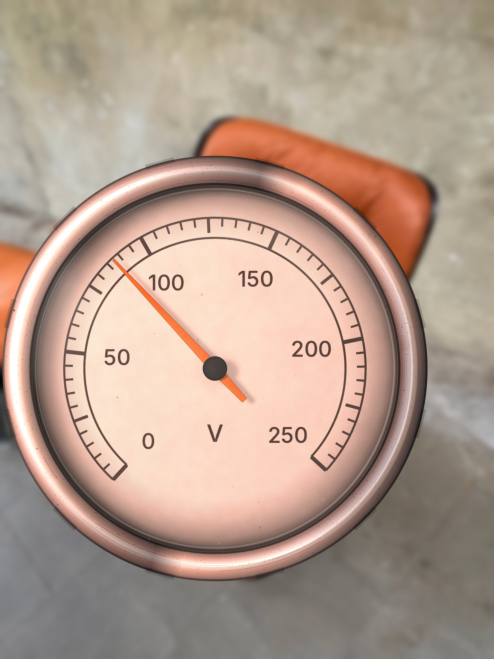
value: 87.5
